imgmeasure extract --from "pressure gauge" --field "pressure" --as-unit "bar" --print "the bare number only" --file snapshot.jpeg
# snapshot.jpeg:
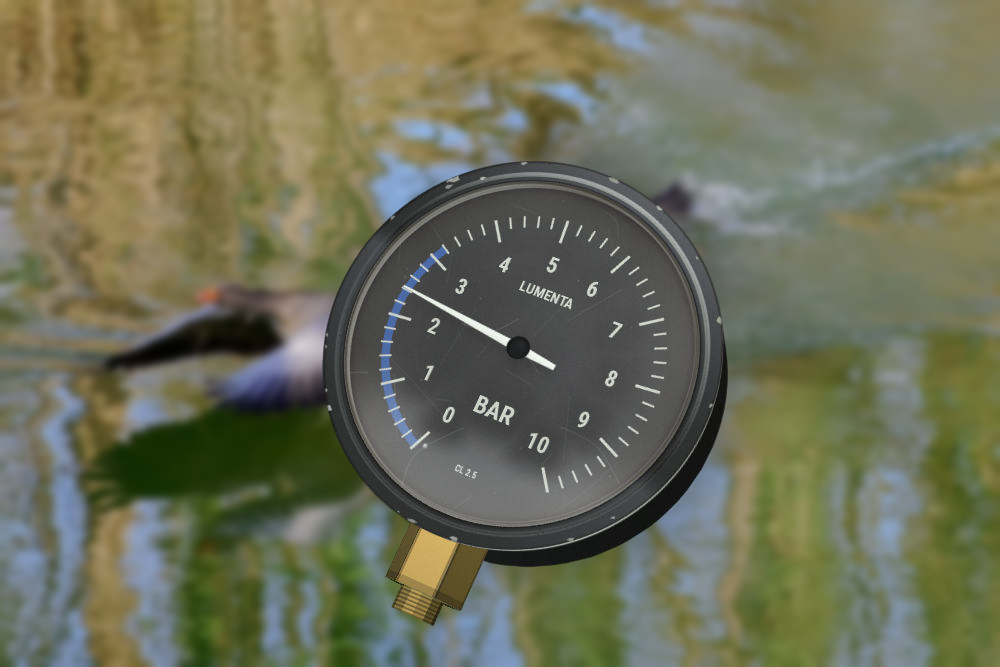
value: 2.4
